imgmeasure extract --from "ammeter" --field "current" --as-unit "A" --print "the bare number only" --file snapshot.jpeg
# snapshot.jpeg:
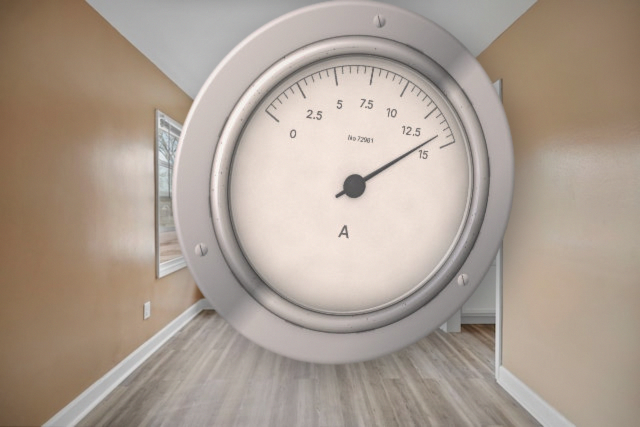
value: 14
